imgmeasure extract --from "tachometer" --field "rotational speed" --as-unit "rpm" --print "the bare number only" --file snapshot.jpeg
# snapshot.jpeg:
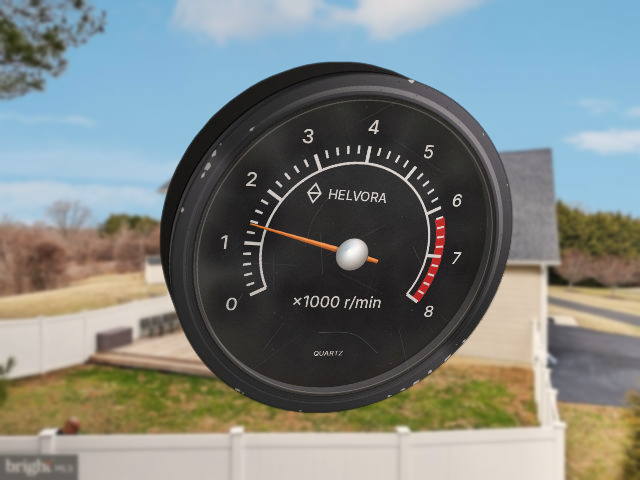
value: 1400
